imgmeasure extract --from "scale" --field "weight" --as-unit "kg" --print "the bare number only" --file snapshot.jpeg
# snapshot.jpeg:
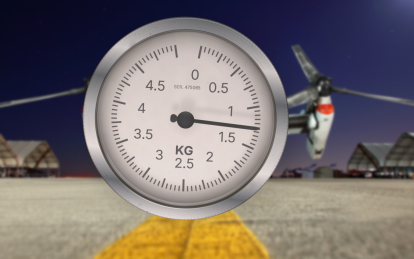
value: 1.25
